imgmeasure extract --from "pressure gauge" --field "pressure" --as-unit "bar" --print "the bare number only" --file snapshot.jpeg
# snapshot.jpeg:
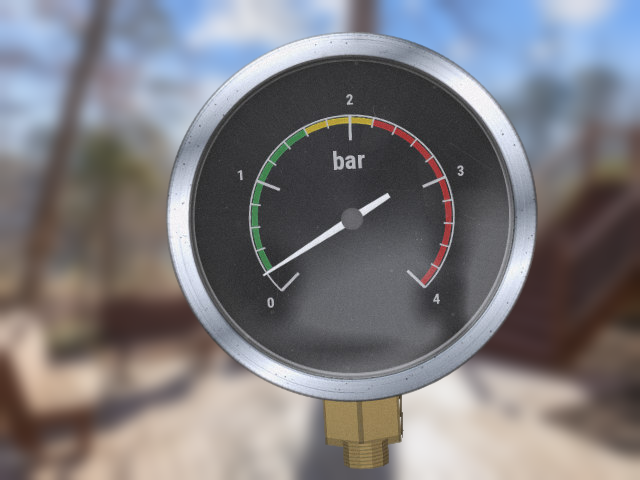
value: 0.2
